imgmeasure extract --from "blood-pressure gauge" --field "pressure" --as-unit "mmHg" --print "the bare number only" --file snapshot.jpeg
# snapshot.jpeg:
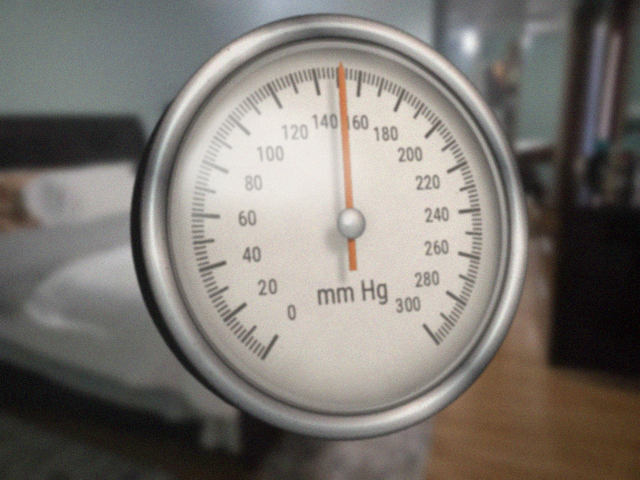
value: 150
